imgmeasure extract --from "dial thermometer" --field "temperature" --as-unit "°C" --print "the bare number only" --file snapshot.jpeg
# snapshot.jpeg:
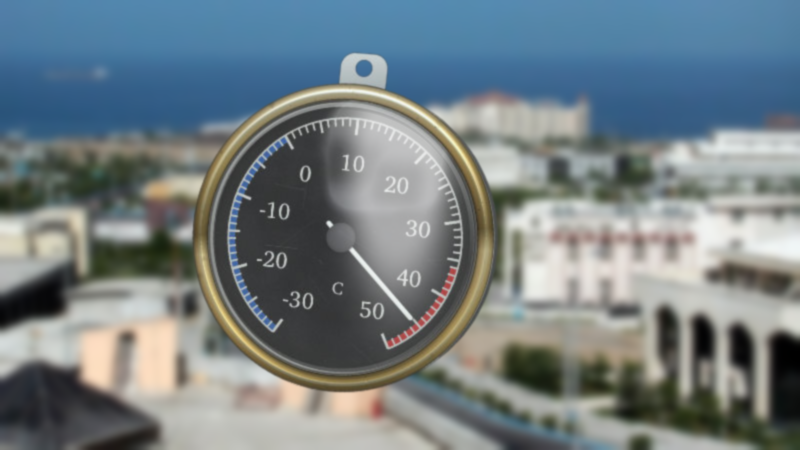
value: 45
